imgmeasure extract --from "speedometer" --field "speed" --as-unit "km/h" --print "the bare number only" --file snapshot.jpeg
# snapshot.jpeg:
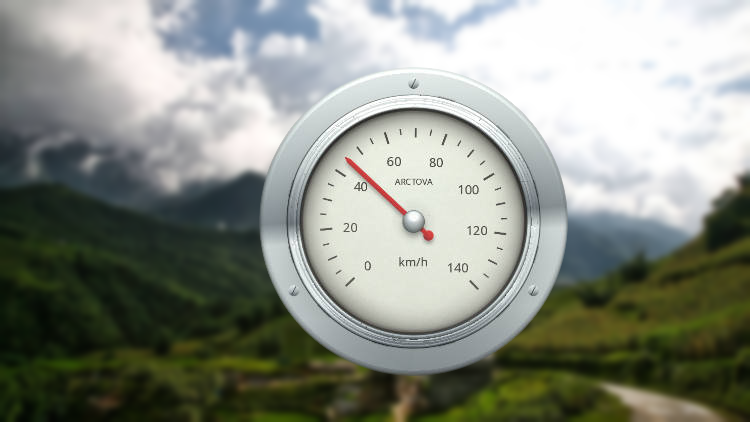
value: 45
